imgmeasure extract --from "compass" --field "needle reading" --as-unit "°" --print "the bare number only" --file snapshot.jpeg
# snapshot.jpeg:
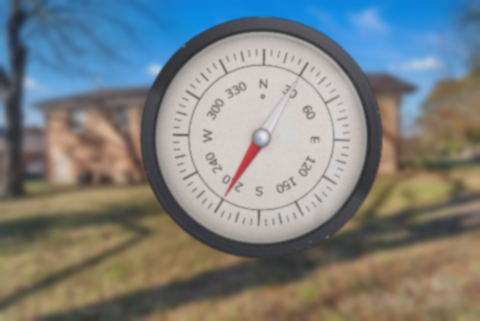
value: 210
